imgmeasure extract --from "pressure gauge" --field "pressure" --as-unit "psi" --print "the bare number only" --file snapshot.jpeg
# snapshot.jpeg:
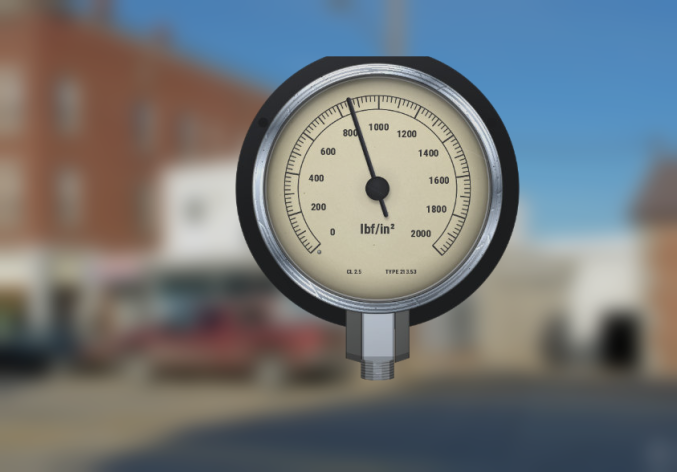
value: 860
